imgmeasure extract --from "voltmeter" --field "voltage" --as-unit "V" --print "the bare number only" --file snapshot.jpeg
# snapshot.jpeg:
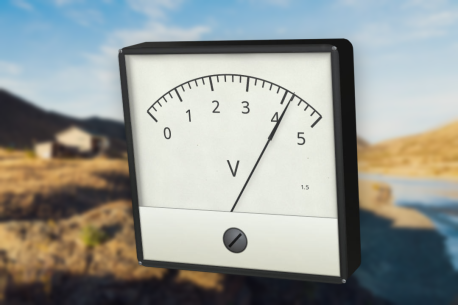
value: 4.2
